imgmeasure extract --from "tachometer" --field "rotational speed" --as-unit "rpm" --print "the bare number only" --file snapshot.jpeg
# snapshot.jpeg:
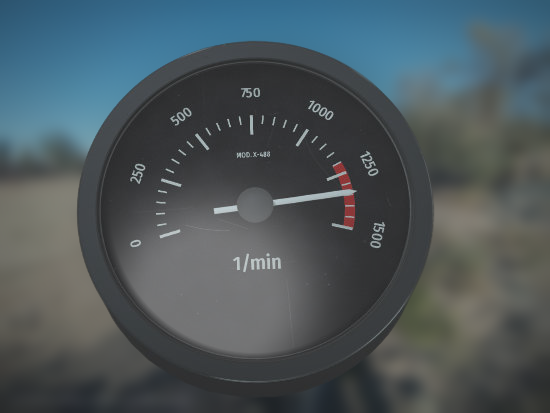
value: 1350
